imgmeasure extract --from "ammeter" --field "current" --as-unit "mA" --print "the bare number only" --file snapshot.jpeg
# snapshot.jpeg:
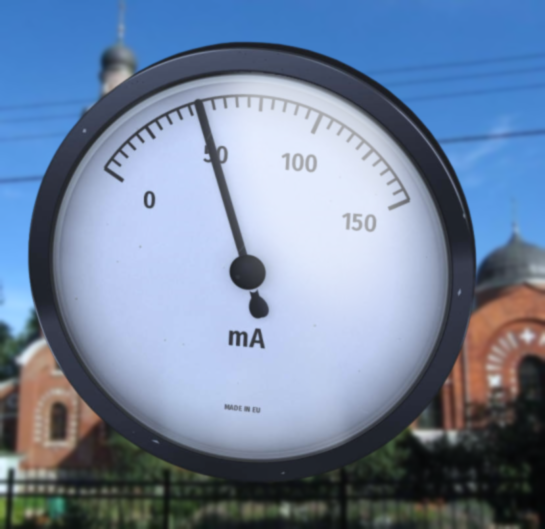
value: 50
